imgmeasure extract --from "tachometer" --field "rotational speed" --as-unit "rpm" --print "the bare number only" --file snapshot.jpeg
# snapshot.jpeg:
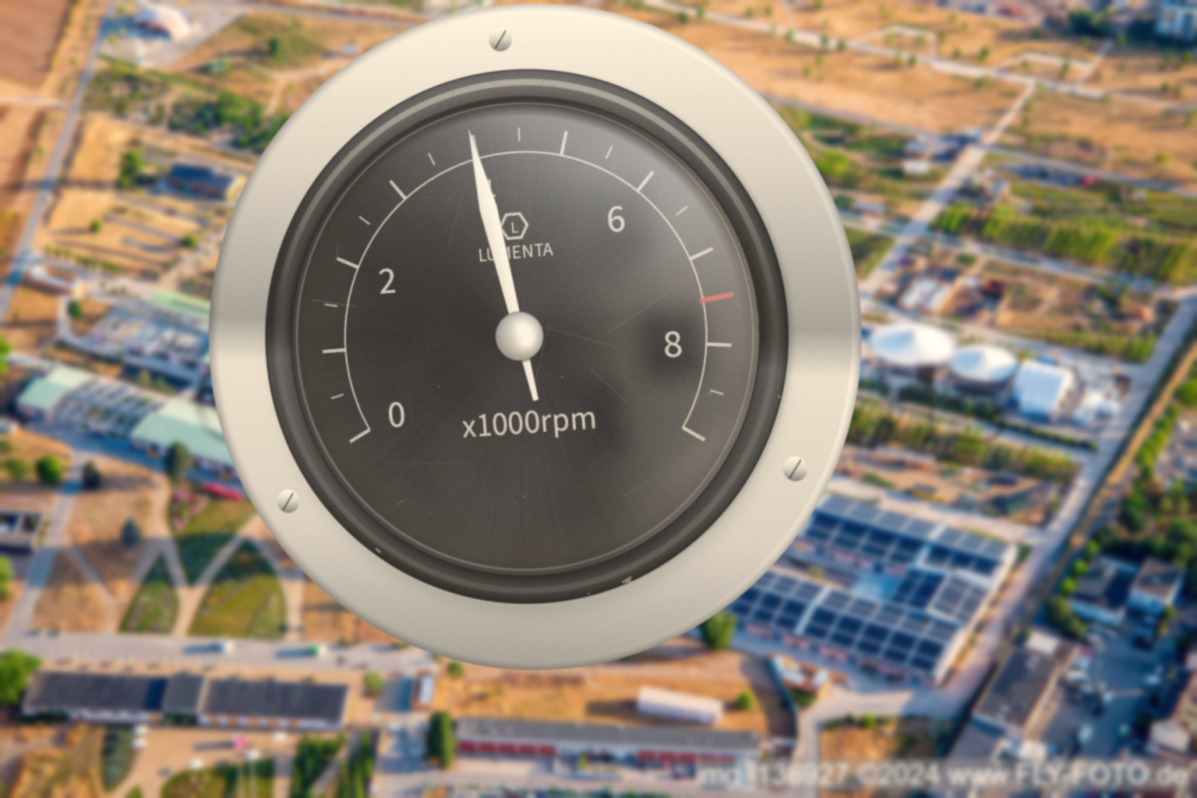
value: 4000
